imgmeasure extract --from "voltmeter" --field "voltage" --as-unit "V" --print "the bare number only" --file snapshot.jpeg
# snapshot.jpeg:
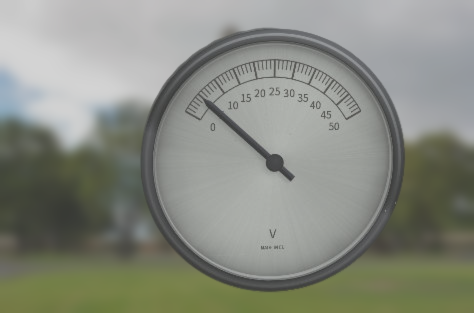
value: 5
